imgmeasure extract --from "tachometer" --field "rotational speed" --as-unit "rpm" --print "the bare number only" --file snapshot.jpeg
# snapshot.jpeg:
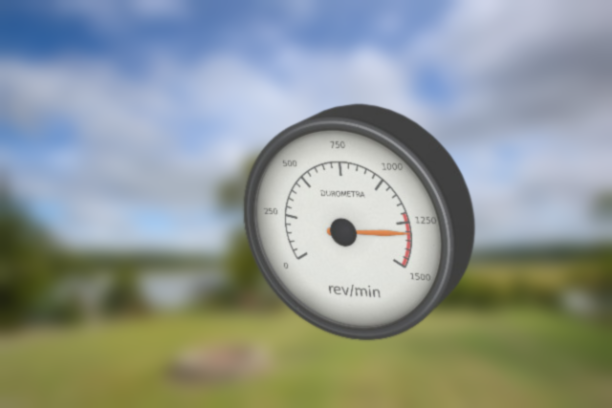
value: 1300
